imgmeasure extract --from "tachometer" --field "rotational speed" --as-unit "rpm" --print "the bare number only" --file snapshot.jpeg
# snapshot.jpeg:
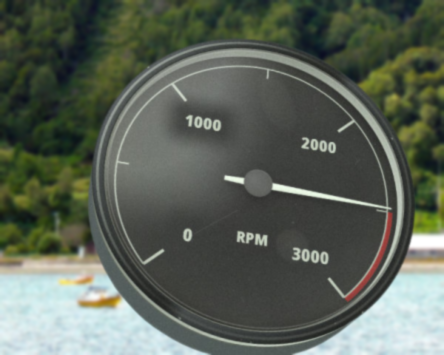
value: 2500
